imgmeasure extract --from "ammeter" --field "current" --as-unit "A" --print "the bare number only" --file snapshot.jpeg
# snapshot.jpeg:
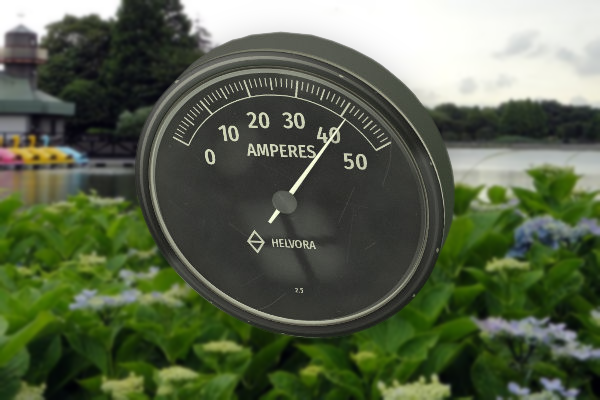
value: 41
